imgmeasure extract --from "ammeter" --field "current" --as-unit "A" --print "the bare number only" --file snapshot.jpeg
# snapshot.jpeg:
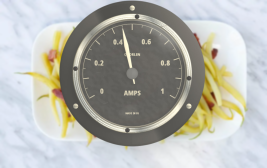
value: 0.45
